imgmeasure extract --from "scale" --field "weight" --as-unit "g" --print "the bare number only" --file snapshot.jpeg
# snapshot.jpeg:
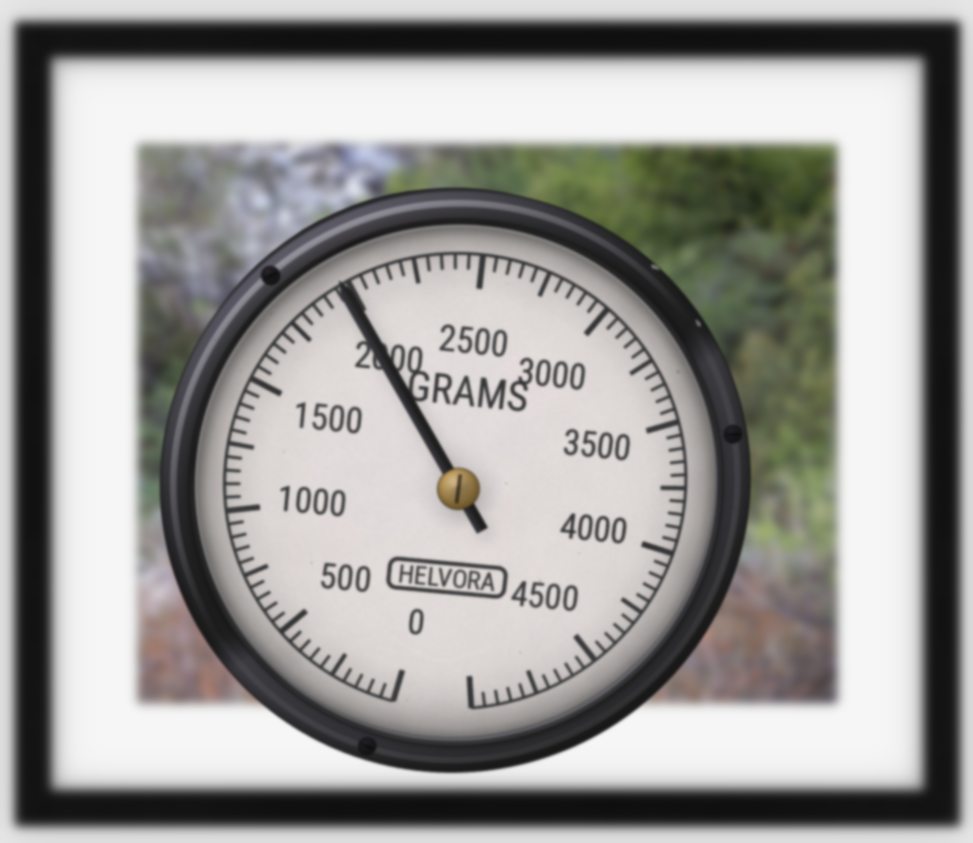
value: 1975
